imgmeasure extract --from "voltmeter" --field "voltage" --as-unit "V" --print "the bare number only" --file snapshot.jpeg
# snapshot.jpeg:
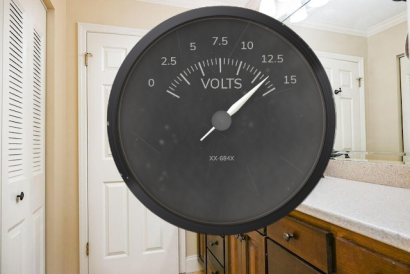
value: 13.5
